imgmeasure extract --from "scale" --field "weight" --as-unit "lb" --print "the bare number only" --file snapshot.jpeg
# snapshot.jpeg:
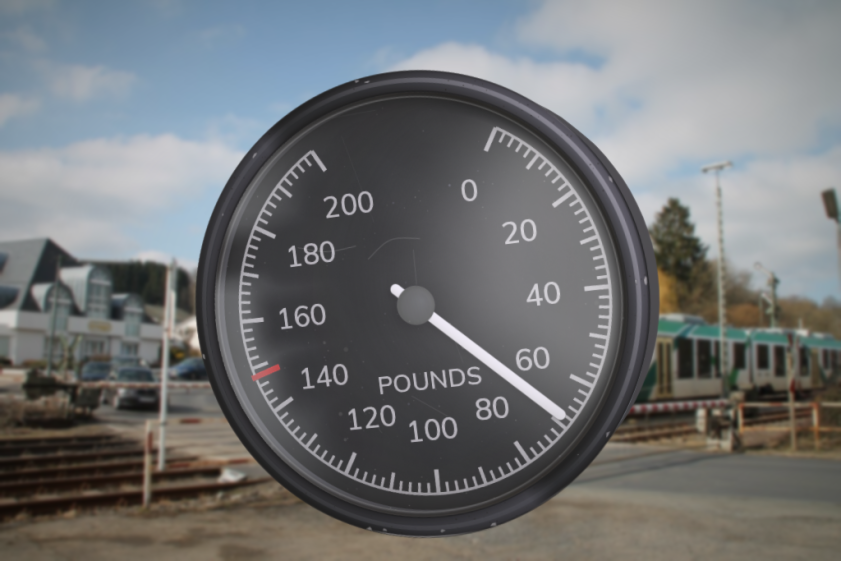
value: 68
